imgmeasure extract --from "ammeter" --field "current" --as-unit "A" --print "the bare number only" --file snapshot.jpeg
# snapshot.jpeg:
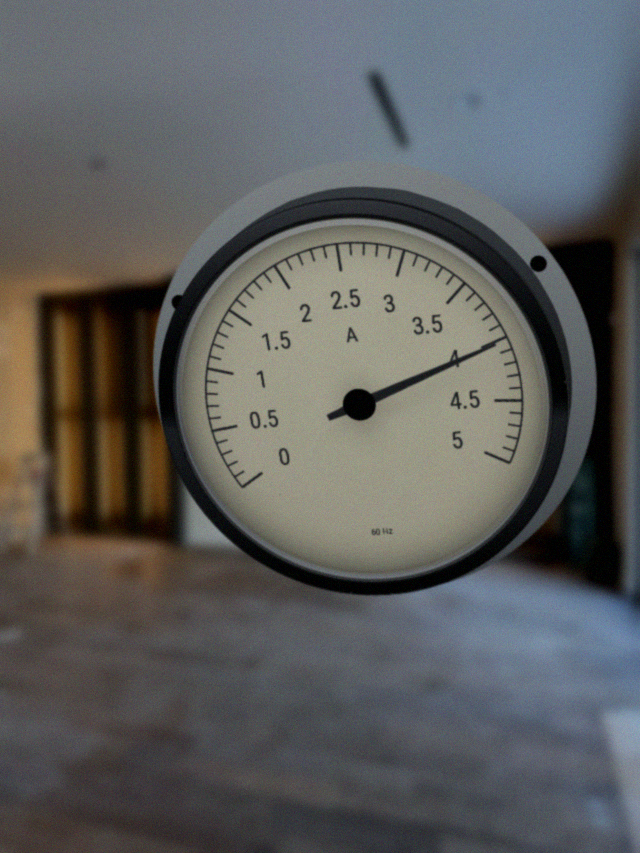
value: 4
